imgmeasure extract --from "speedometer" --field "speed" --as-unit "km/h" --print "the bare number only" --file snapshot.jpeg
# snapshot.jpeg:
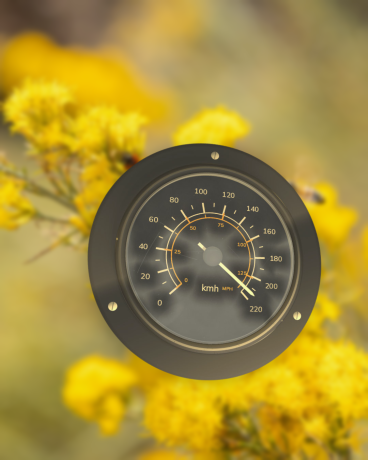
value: 215
